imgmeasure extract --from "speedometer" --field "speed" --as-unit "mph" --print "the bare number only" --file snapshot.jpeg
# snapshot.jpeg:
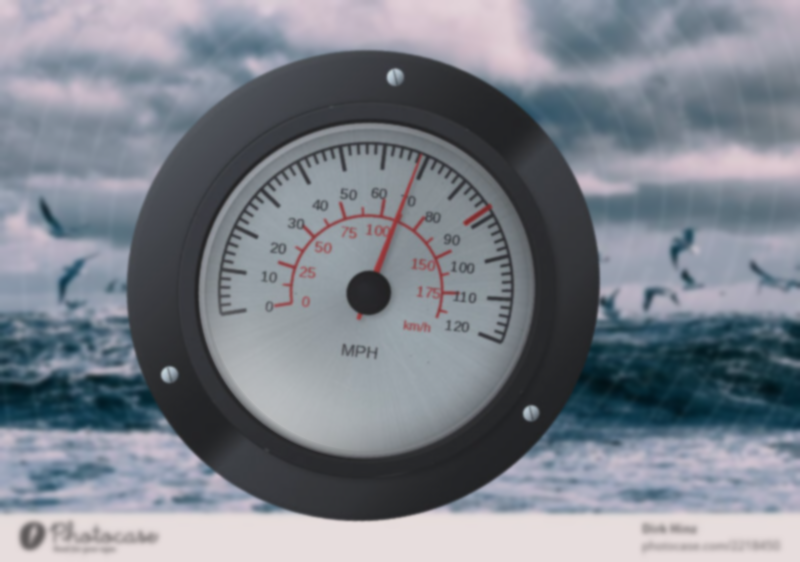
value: 68
